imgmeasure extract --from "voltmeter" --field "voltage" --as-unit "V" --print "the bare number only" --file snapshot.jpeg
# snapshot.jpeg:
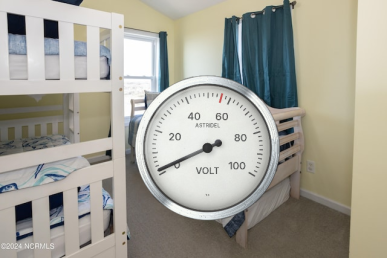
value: 2
